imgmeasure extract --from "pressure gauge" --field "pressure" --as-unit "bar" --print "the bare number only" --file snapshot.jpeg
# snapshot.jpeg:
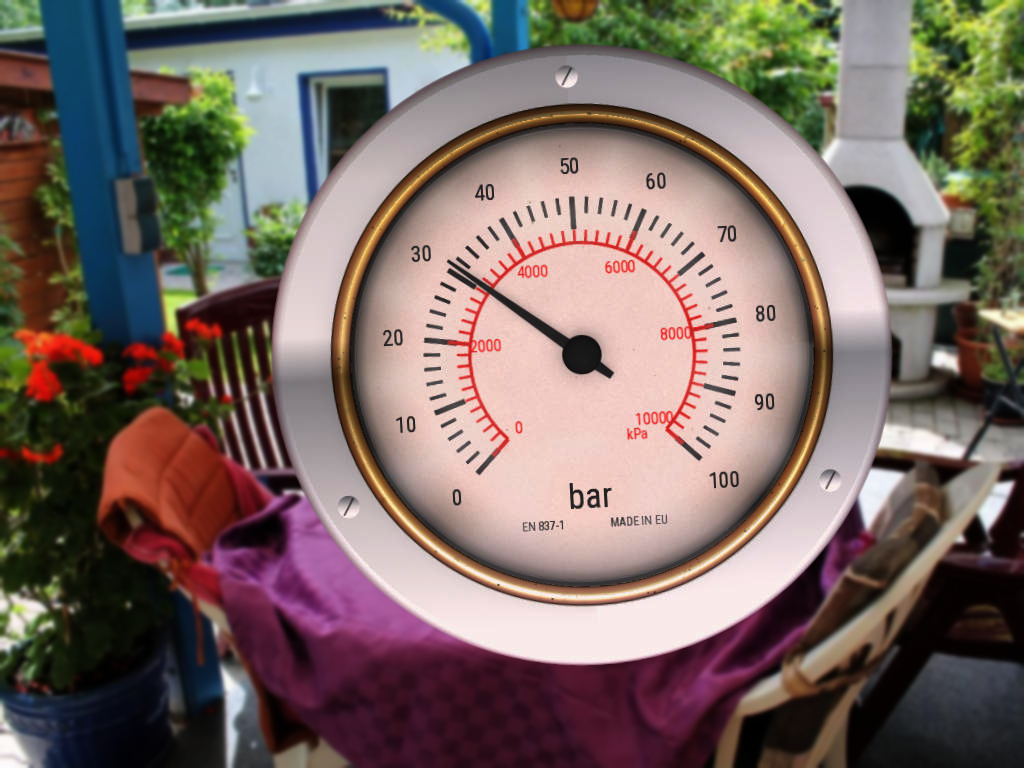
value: 31
